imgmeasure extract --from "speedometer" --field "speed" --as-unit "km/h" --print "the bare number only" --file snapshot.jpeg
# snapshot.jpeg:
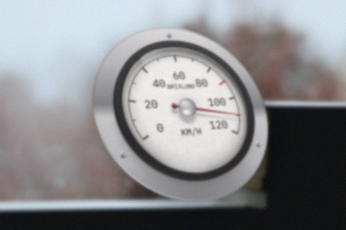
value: 110
